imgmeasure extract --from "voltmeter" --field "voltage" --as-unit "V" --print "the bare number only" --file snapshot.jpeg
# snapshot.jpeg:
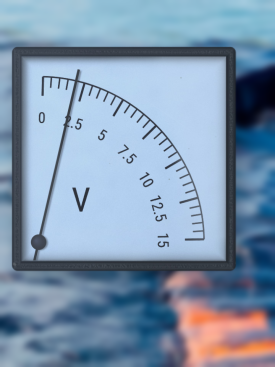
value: 2
